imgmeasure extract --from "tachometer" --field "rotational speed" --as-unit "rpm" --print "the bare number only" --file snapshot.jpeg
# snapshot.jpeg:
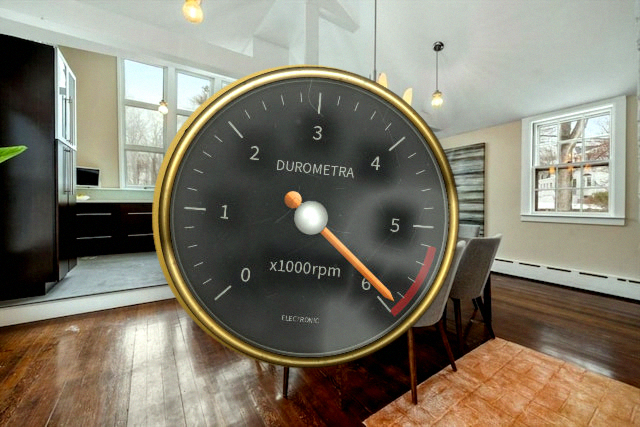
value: 5900
